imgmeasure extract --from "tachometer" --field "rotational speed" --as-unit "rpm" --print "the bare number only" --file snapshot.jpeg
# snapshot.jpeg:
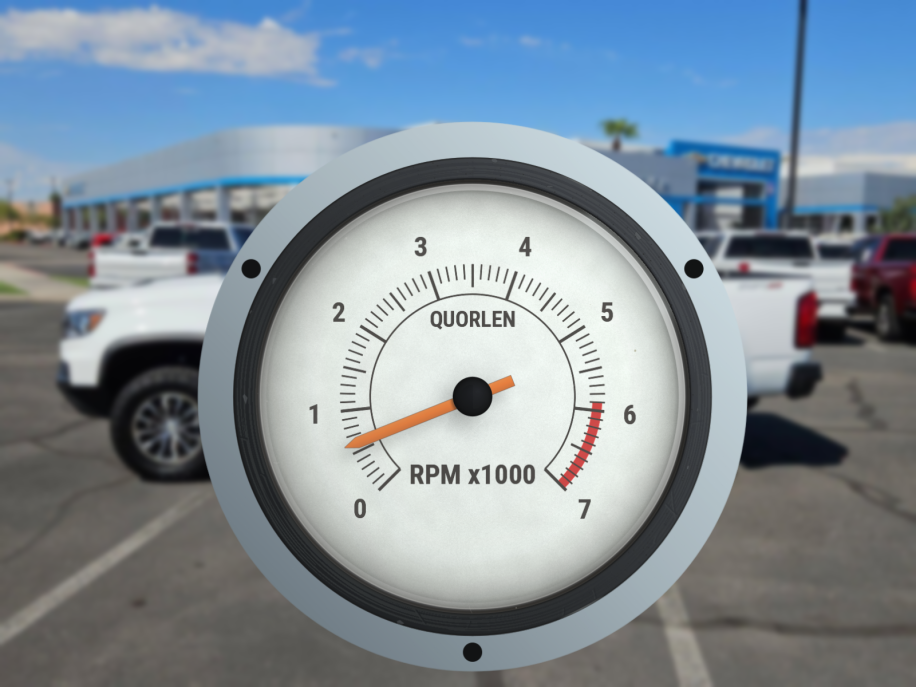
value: 600
